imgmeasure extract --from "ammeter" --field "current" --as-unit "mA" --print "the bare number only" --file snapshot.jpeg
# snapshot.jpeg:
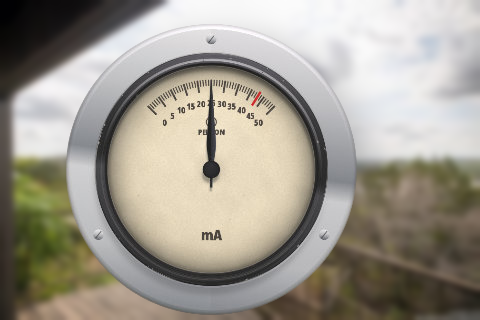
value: 25
